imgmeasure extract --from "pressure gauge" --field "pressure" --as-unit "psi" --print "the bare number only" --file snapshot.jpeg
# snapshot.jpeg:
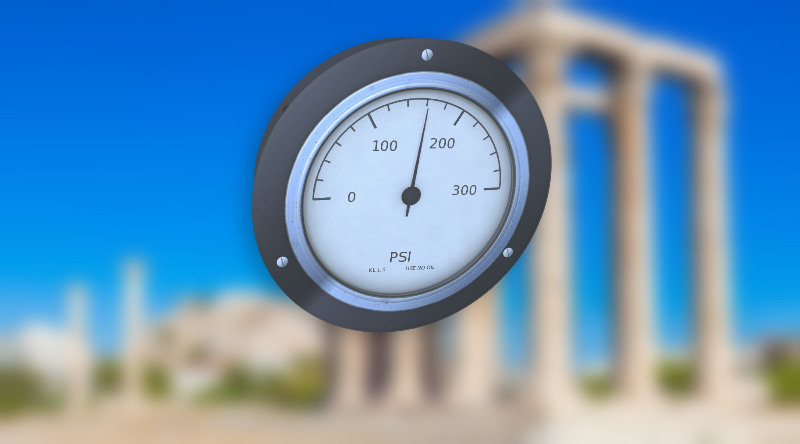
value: 160
